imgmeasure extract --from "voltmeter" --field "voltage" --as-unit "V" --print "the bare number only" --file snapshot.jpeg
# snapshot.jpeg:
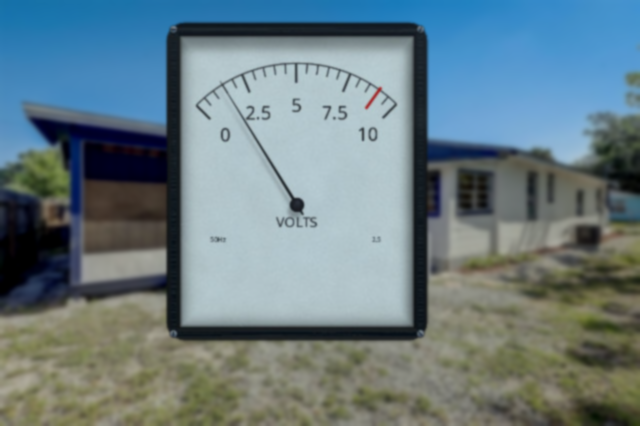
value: 1.5
